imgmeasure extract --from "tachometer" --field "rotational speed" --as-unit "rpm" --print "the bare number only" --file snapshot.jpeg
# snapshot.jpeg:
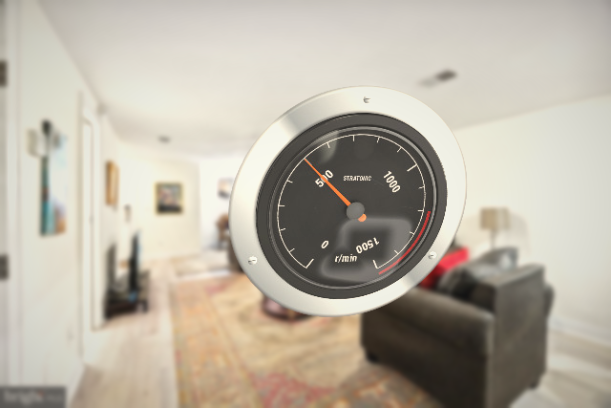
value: 500
